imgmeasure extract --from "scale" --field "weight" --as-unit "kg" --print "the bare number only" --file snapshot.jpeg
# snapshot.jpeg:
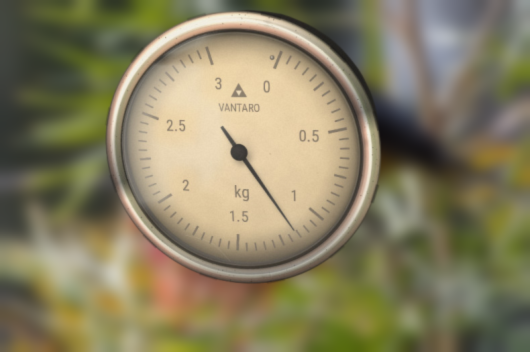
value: 1.15
